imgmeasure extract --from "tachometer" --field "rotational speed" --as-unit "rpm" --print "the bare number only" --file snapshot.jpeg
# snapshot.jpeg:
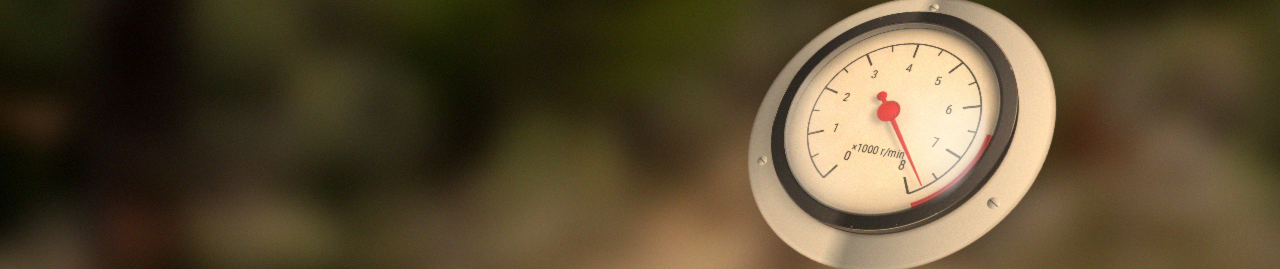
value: 7750
